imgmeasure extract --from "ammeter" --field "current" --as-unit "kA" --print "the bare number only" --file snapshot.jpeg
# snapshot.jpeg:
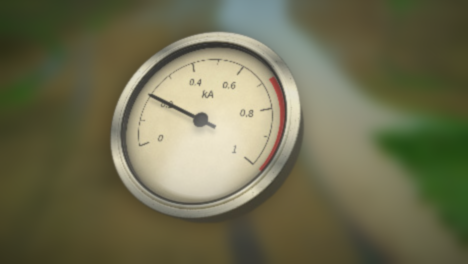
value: 0.2
